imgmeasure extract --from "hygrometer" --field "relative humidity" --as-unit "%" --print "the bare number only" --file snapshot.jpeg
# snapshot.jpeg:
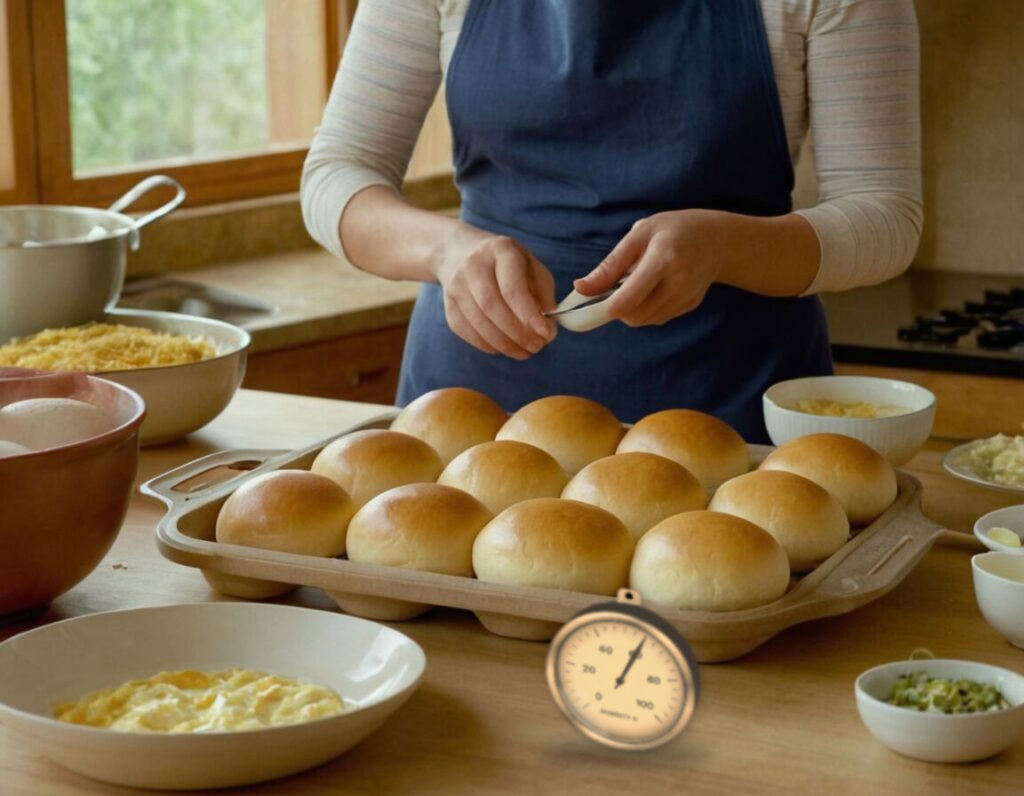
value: 60
